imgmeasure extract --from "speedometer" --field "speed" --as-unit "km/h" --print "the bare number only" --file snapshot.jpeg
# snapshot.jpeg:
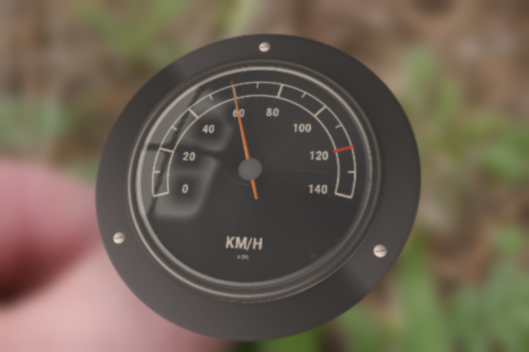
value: 60
